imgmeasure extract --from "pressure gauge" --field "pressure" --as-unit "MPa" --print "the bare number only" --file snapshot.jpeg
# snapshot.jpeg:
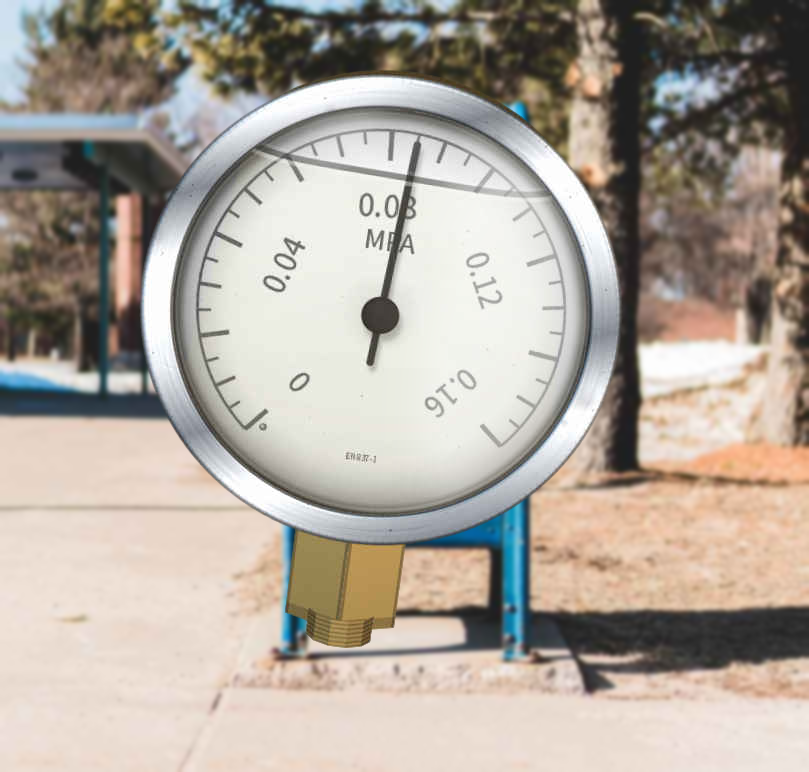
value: 0.085
